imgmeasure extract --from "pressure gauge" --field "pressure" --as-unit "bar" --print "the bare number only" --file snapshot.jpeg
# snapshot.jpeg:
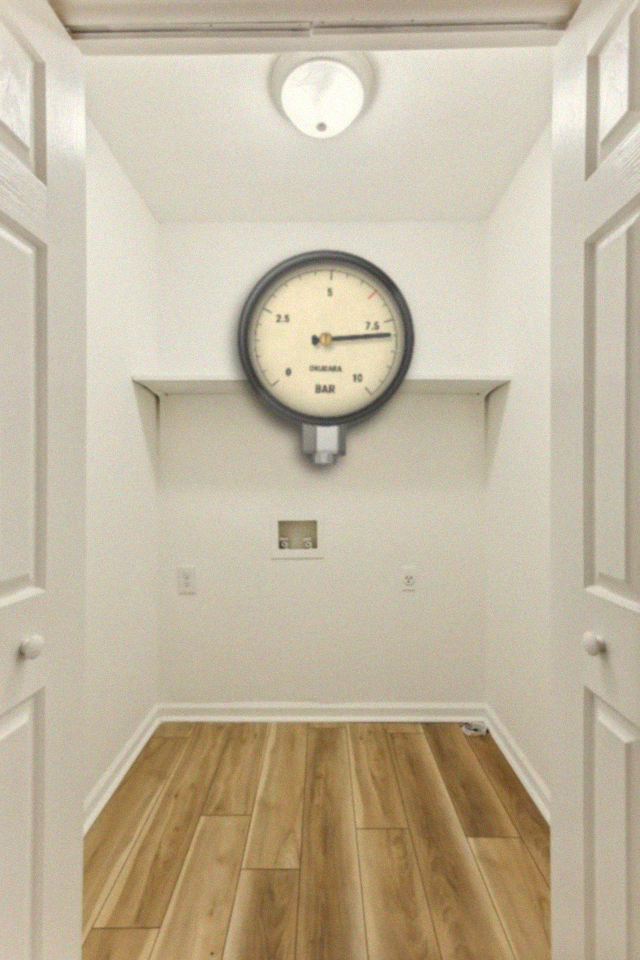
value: 8
